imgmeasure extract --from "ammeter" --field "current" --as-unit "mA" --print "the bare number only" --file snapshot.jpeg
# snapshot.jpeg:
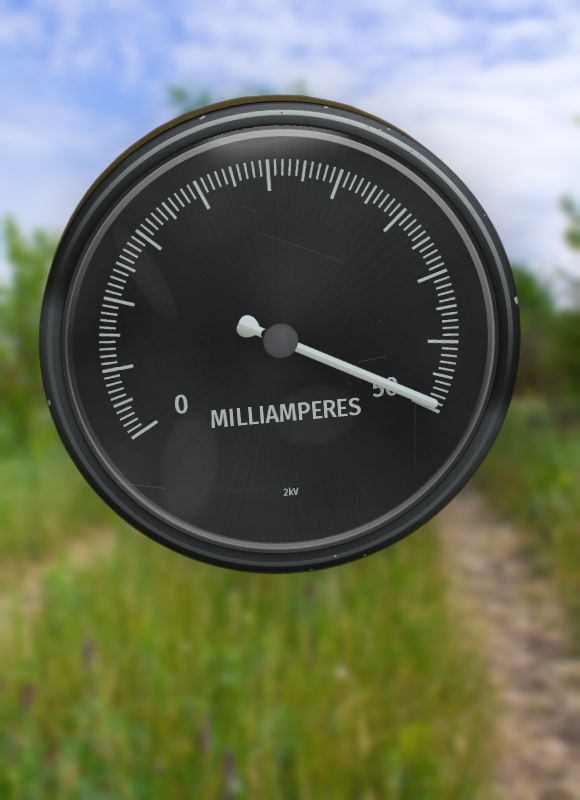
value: 49.5
